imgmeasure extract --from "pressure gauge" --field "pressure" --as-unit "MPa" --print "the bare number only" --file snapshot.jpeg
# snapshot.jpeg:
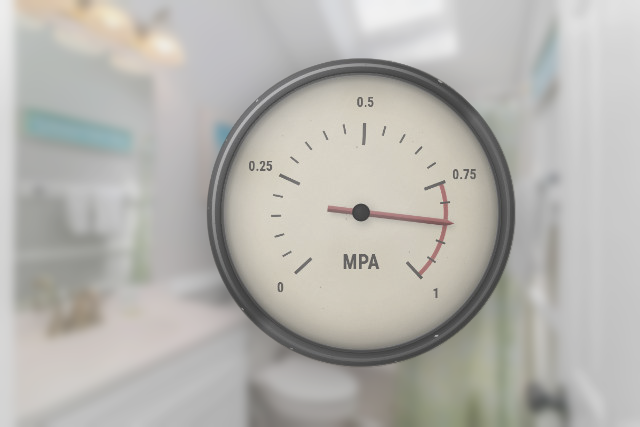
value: 0.85
